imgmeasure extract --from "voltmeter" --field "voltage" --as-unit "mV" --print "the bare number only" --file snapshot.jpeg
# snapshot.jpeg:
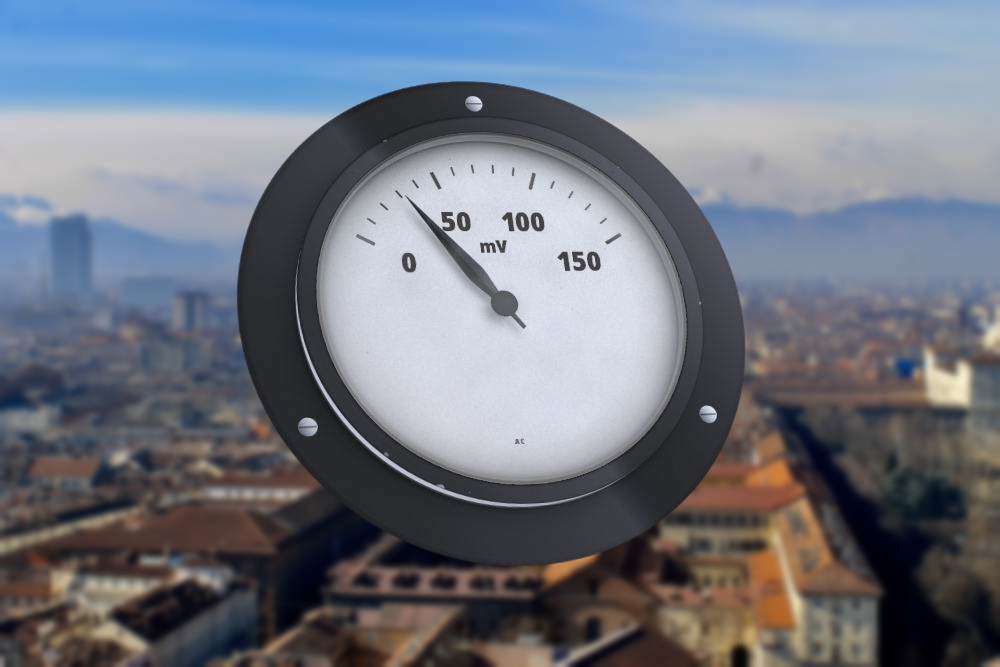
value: 30
